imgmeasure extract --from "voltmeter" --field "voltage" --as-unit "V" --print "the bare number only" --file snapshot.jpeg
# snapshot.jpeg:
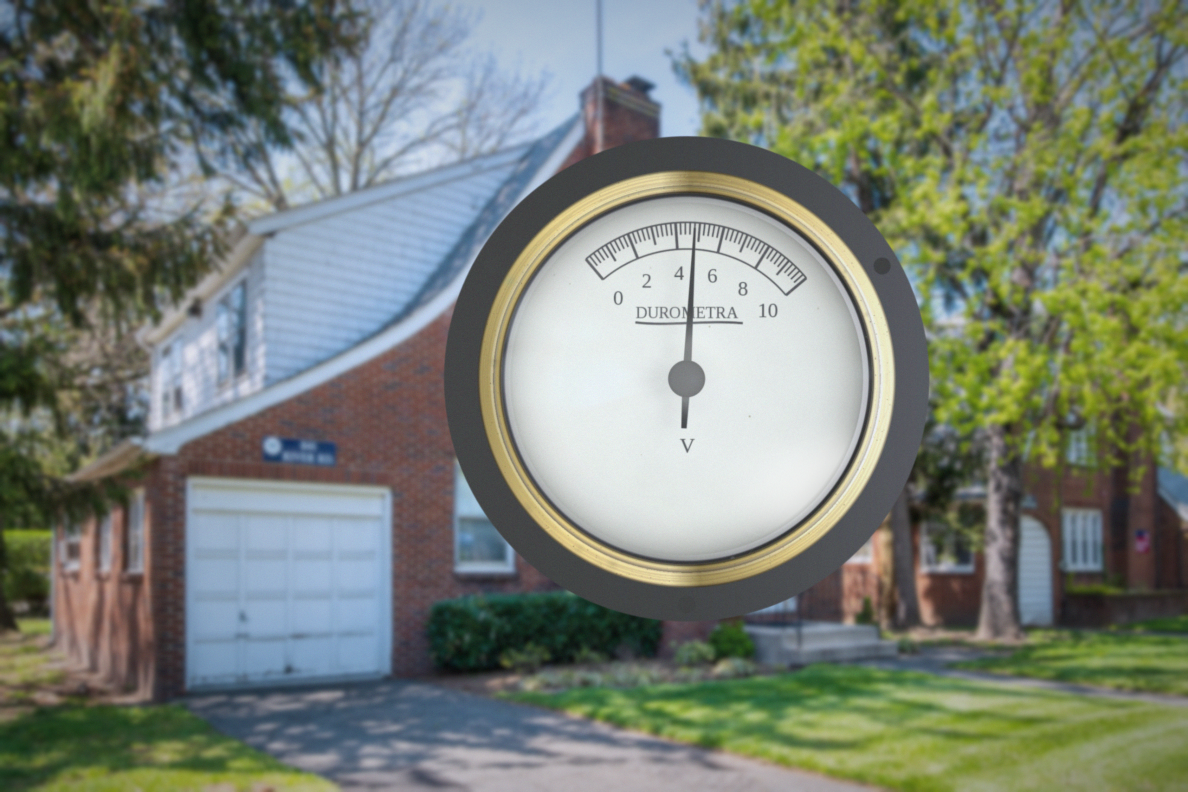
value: 4.8
